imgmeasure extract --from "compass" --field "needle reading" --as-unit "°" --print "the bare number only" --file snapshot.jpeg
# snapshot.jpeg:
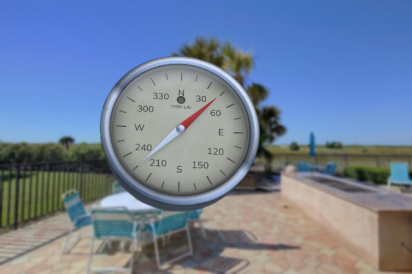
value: 45
